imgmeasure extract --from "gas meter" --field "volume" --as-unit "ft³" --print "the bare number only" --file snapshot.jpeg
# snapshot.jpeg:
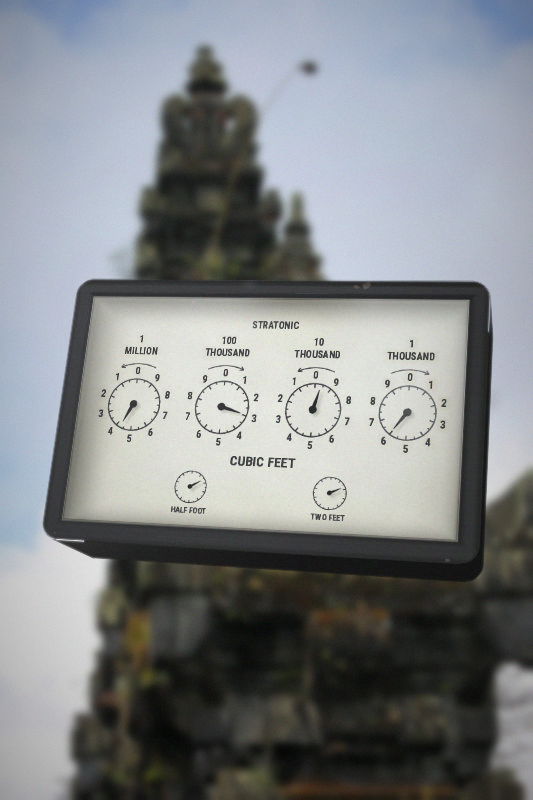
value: 429600
